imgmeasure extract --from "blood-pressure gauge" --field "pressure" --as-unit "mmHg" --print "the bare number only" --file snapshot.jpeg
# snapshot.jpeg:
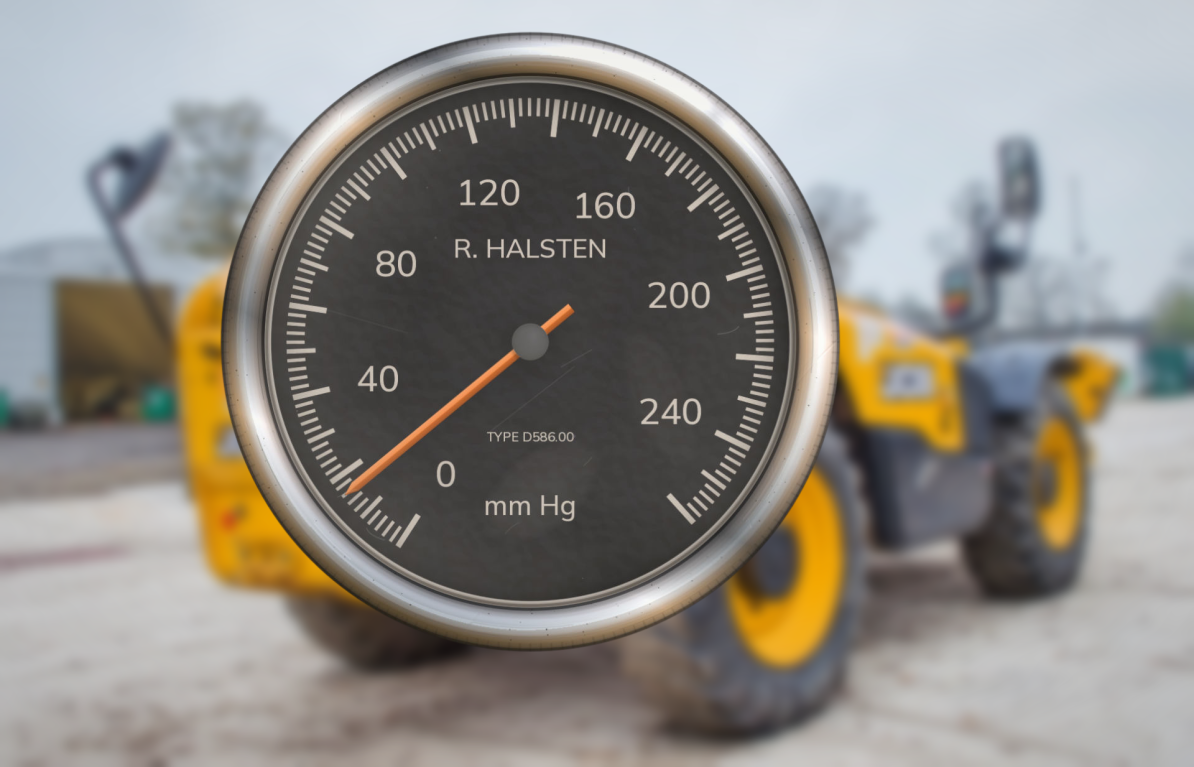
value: 16
